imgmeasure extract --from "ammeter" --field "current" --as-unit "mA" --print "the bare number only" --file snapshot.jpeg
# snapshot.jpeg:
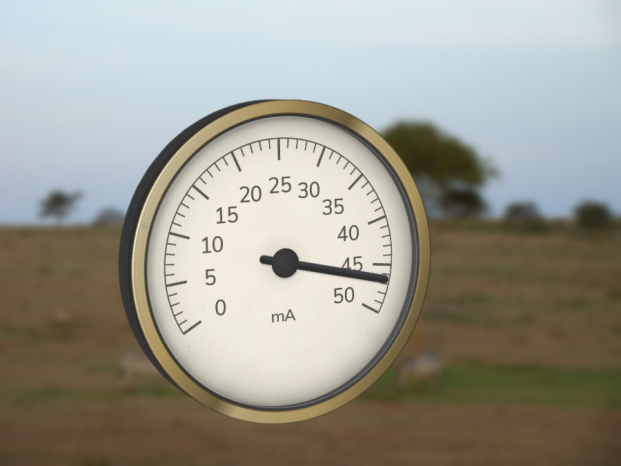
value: 46.5
